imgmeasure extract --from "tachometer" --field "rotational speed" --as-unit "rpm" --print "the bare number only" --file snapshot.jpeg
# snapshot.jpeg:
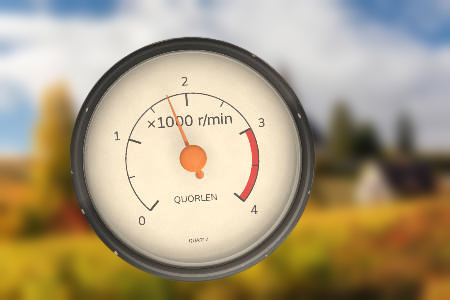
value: 1750
